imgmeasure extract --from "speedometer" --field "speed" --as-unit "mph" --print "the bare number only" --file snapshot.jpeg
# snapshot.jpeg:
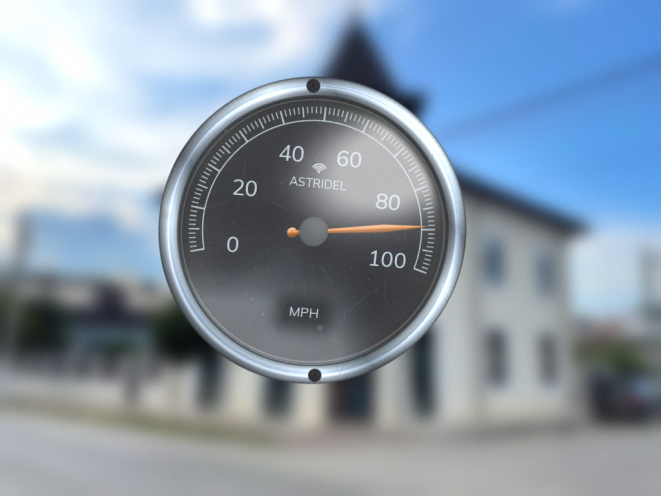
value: 89
